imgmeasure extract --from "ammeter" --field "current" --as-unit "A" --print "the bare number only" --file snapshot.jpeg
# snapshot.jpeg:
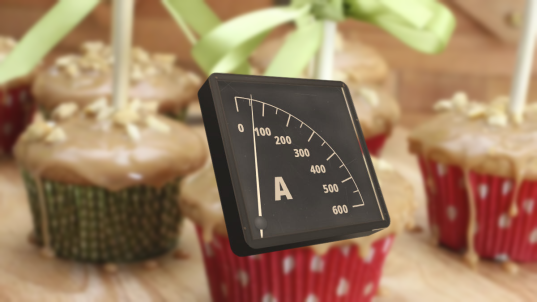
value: 50
